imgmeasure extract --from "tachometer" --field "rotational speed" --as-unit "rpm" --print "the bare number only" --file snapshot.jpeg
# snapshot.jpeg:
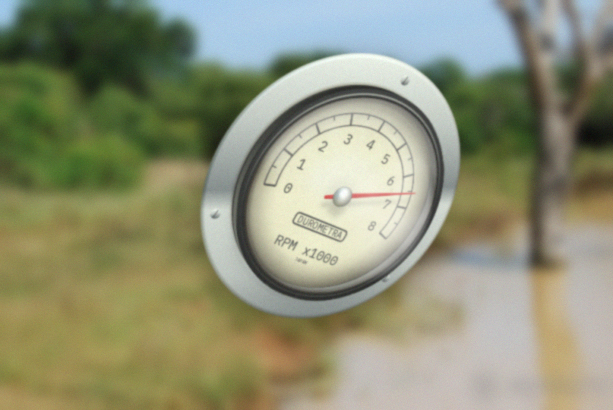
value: 6500
